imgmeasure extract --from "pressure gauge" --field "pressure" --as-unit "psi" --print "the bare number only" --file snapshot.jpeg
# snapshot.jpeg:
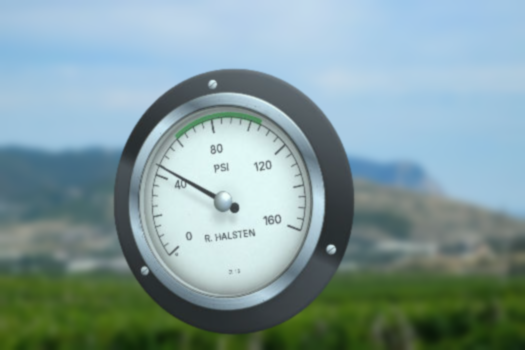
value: 45
